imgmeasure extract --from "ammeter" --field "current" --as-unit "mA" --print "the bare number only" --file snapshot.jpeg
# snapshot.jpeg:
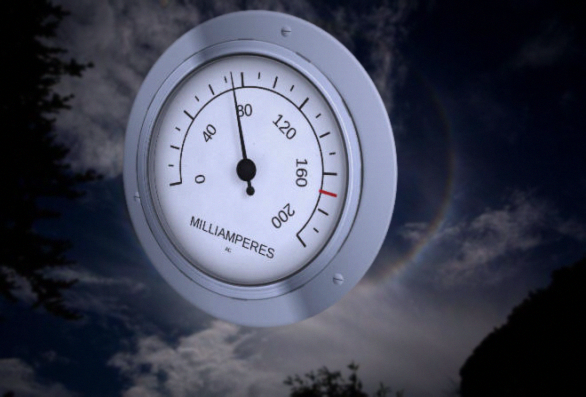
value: 75
